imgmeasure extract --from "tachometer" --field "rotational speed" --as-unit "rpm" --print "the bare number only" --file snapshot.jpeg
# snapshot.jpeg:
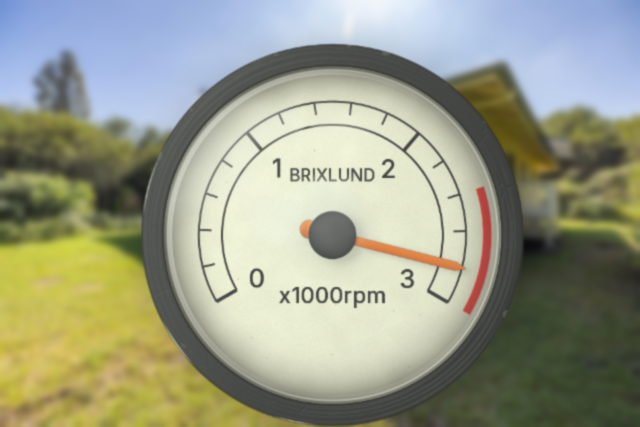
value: 2800
